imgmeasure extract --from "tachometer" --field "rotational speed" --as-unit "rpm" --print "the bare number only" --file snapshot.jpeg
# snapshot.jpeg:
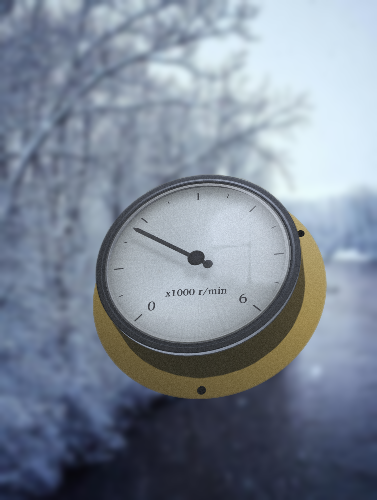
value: 1750
